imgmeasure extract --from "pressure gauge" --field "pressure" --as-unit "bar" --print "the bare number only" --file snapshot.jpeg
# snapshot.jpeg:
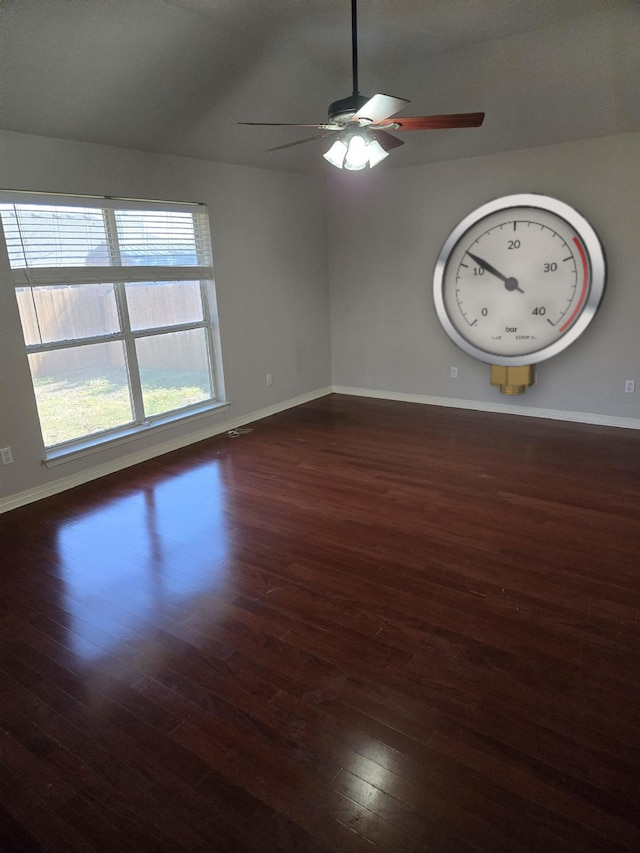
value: 12
